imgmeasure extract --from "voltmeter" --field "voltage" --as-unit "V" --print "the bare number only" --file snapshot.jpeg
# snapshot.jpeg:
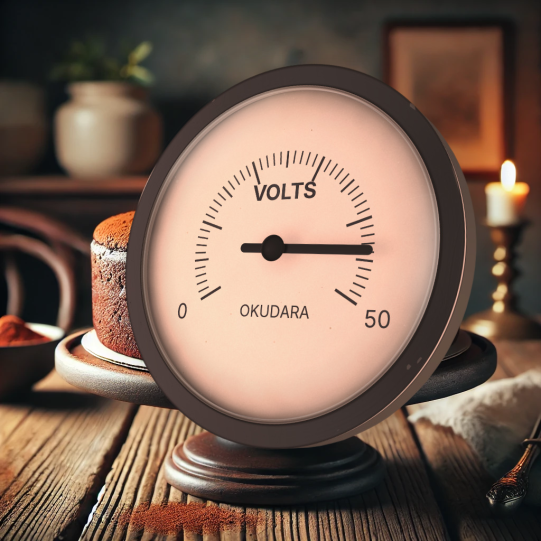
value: 44
